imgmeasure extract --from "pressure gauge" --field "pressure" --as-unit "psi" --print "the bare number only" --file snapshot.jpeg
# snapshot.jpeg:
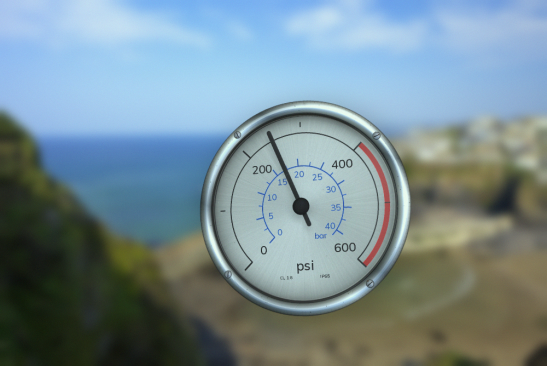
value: 250
